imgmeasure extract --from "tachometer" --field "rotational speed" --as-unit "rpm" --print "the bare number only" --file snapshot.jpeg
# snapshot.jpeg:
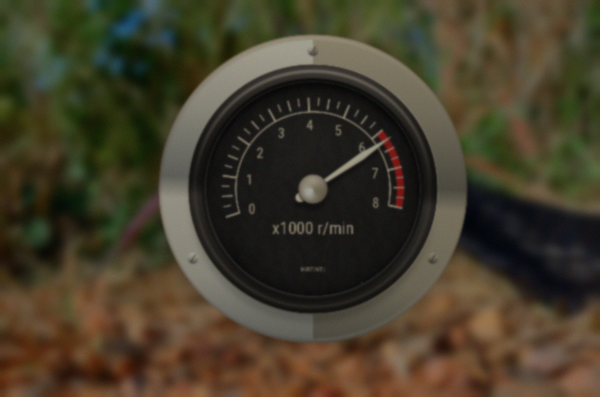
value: 6250
